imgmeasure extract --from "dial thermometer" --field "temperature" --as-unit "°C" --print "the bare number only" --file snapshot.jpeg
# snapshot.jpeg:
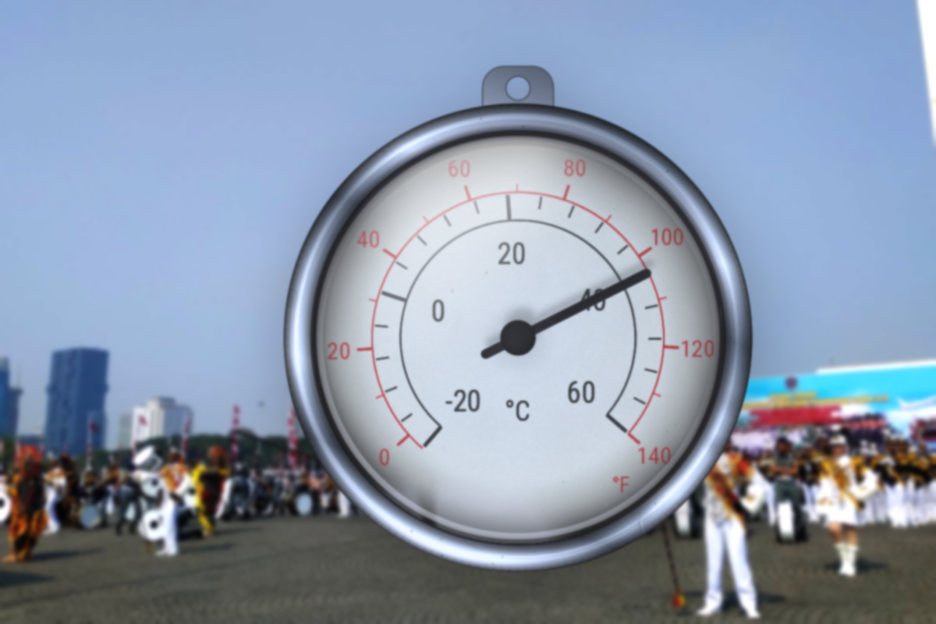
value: 40
